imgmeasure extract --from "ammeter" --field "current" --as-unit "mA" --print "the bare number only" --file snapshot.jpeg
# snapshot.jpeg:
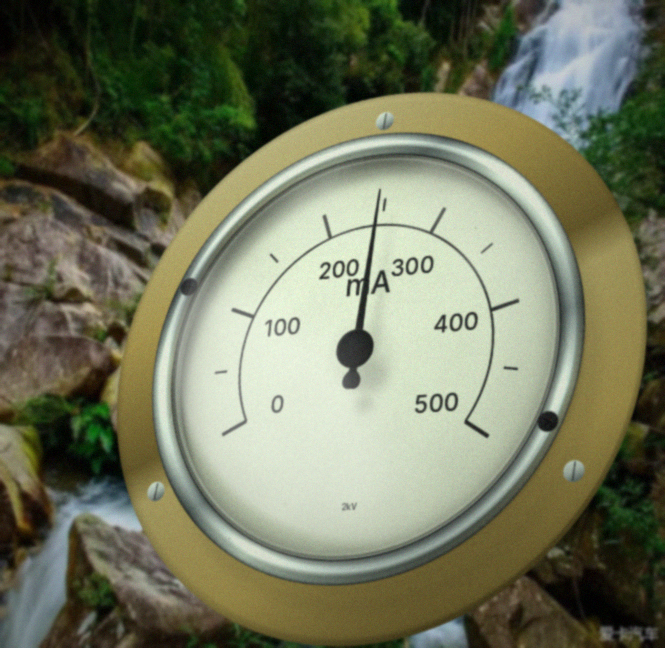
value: 250
